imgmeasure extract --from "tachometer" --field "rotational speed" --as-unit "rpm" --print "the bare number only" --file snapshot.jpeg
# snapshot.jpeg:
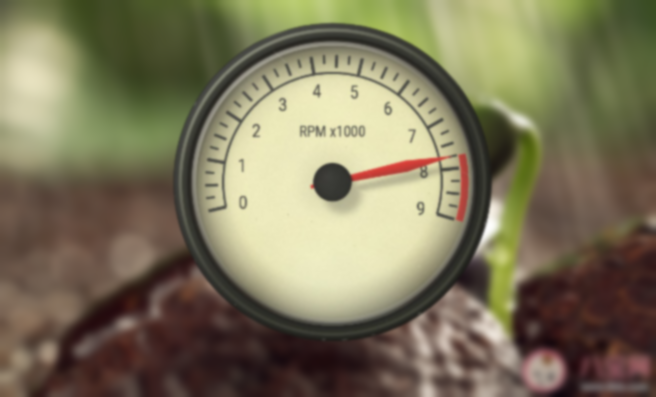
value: 7750
